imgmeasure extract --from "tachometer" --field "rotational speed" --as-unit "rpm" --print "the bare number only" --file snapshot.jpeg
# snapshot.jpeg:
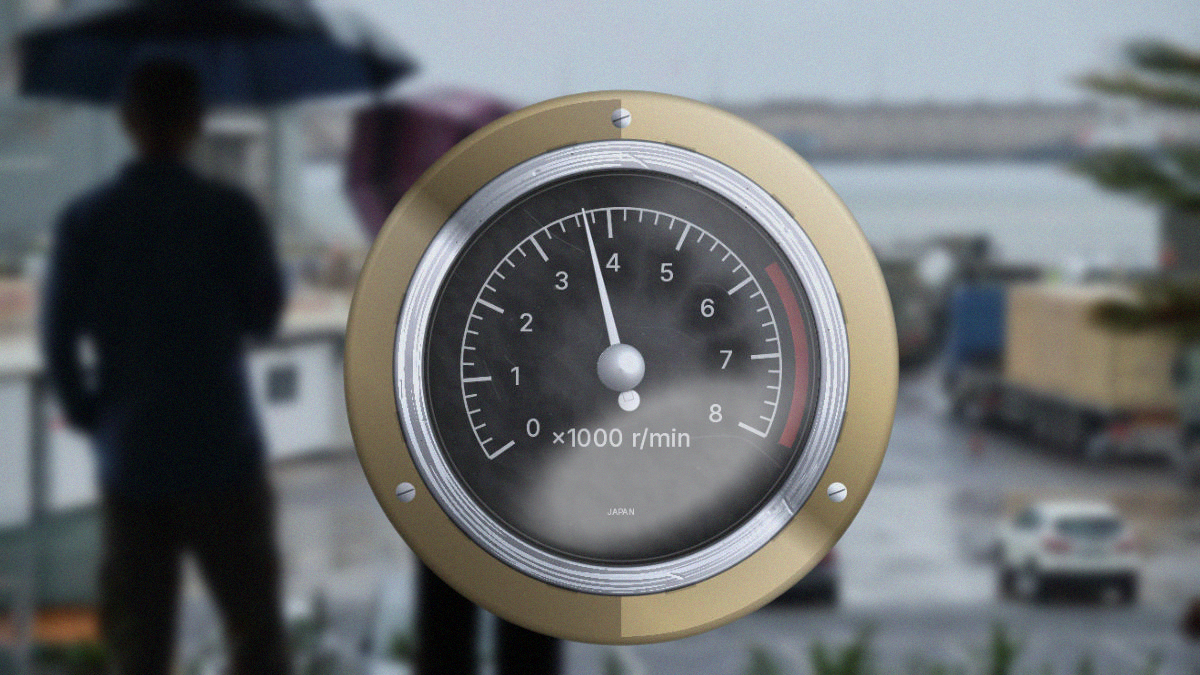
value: 3700
